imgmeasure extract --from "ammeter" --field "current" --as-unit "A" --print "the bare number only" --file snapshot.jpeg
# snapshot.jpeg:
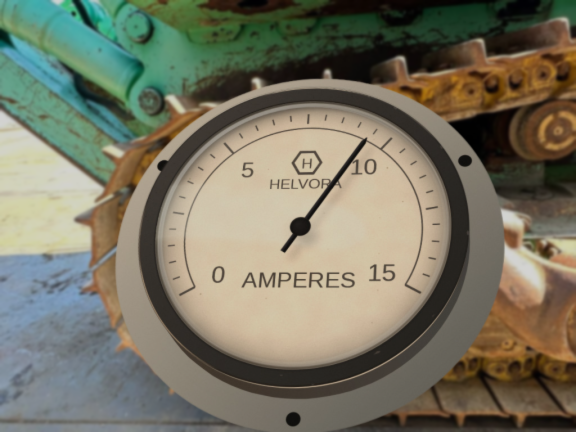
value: 9.5
